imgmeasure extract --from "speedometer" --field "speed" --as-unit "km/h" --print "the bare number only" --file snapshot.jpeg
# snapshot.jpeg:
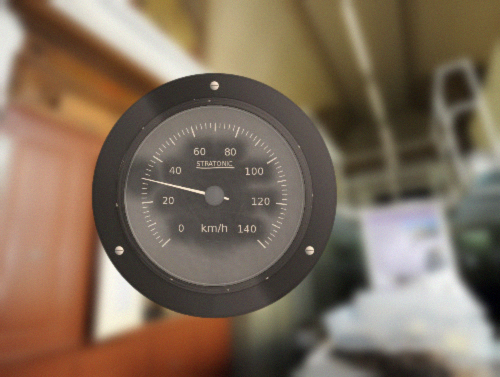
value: 30
